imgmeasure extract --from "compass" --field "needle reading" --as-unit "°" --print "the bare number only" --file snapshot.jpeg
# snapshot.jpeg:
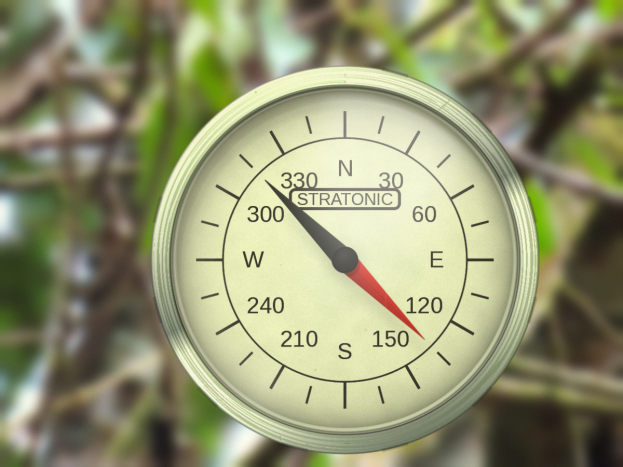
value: 135
